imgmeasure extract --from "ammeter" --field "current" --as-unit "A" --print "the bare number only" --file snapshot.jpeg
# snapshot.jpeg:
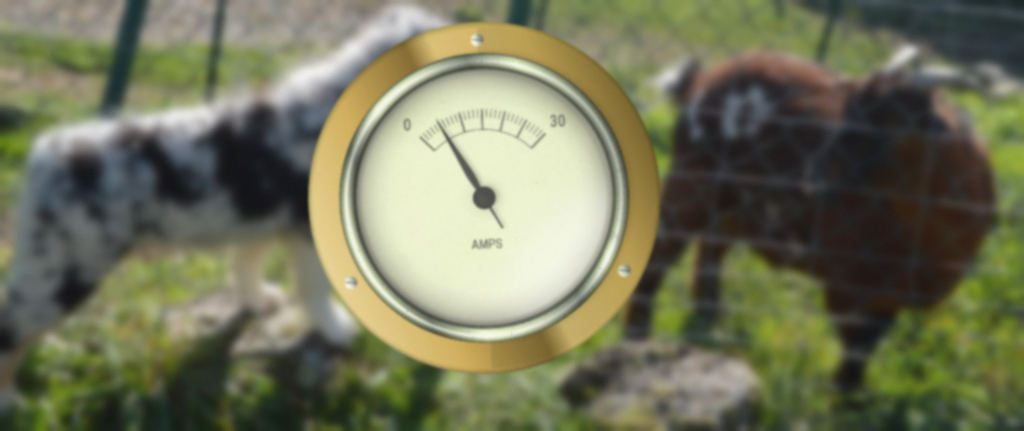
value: 5
